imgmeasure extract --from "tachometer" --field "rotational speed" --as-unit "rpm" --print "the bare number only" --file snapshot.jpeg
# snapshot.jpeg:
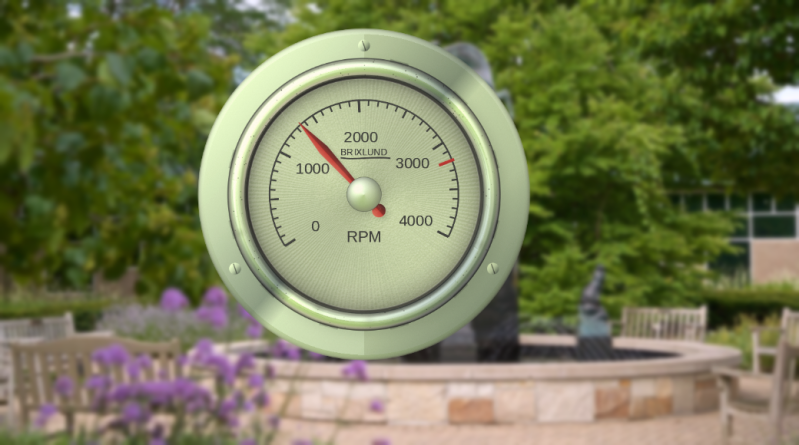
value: 1350
